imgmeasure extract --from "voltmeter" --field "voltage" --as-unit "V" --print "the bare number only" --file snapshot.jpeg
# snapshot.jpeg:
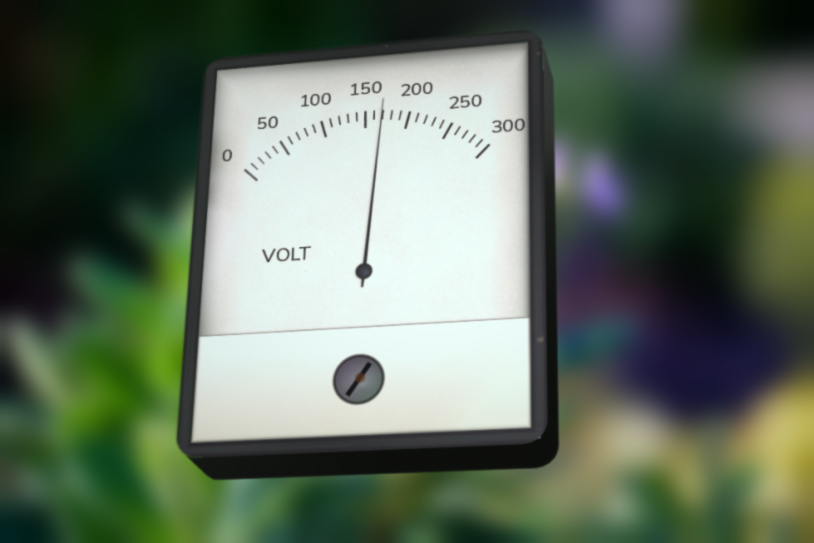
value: 170
